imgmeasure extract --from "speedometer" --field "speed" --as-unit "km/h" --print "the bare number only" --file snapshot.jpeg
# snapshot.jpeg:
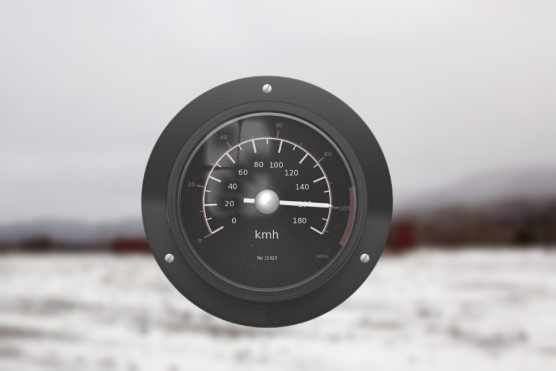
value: 160
